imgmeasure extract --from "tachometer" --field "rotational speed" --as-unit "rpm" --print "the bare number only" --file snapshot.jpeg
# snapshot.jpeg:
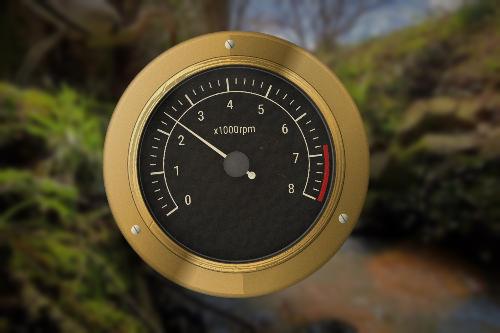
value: 2400
